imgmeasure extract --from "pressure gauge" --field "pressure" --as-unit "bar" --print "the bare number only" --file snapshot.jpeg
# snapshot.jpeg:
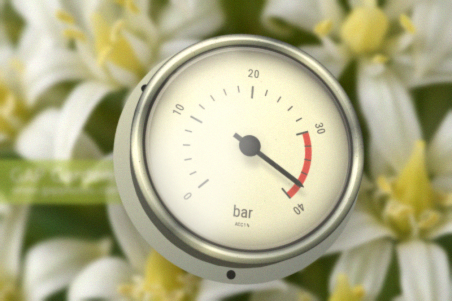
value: 38
